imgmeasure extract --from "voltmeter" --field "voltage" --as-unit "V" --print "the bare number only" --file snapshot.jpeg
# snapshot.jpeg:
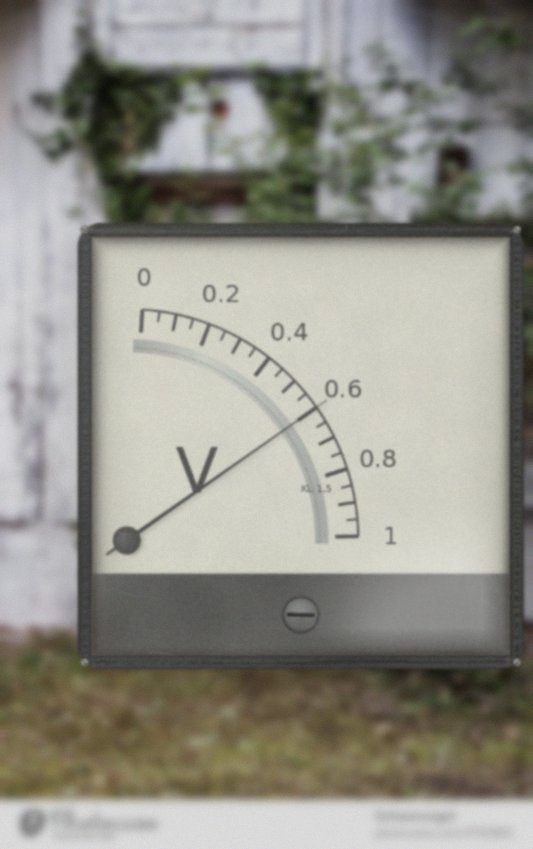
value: 0.6
